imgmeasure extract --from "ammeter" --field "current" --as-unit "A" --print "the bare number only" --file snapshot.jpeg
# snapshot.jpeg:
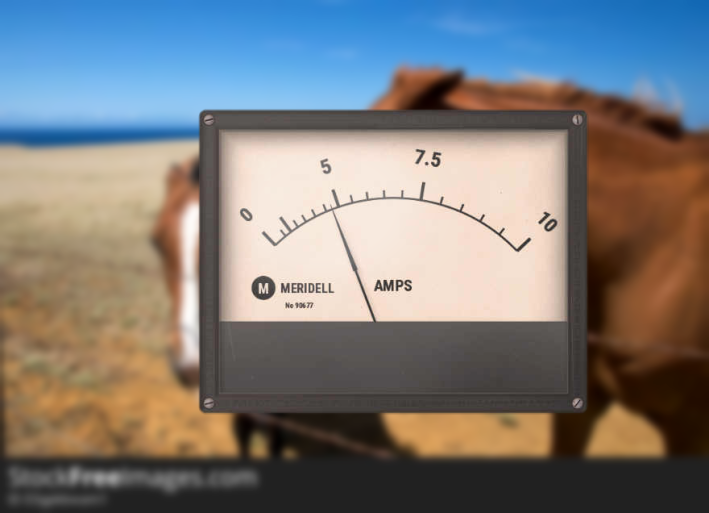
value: 4.75
